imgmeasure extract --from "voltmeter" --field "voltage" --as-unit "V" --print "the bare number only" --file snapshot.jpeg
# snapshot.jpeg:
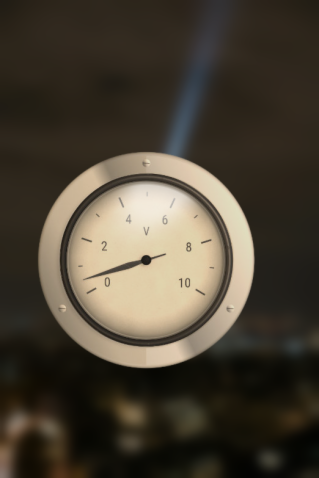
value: 0.5
